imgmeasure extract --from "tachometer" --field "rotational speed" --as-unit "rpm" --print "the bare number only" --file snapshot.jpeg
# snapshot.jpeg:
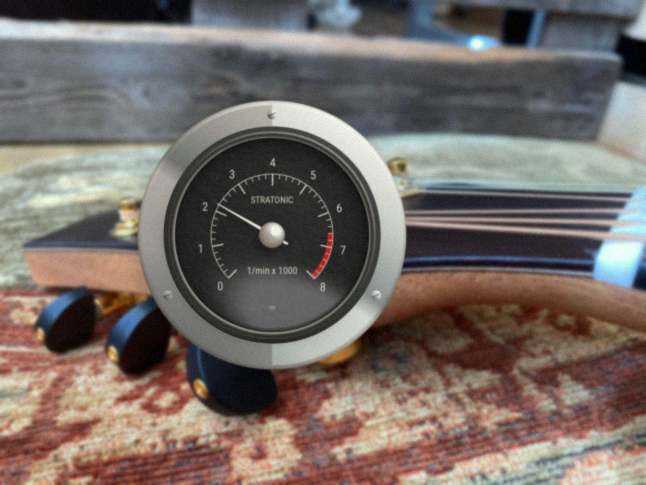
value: 2200
